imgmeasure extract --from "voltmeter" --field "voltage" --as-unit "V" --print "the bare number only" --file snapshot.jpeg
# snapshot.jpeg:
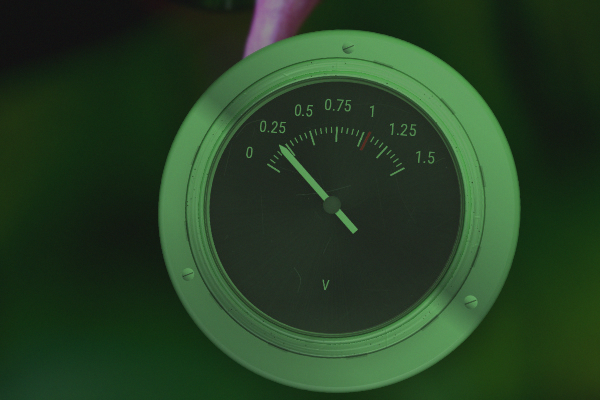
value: 0.2
